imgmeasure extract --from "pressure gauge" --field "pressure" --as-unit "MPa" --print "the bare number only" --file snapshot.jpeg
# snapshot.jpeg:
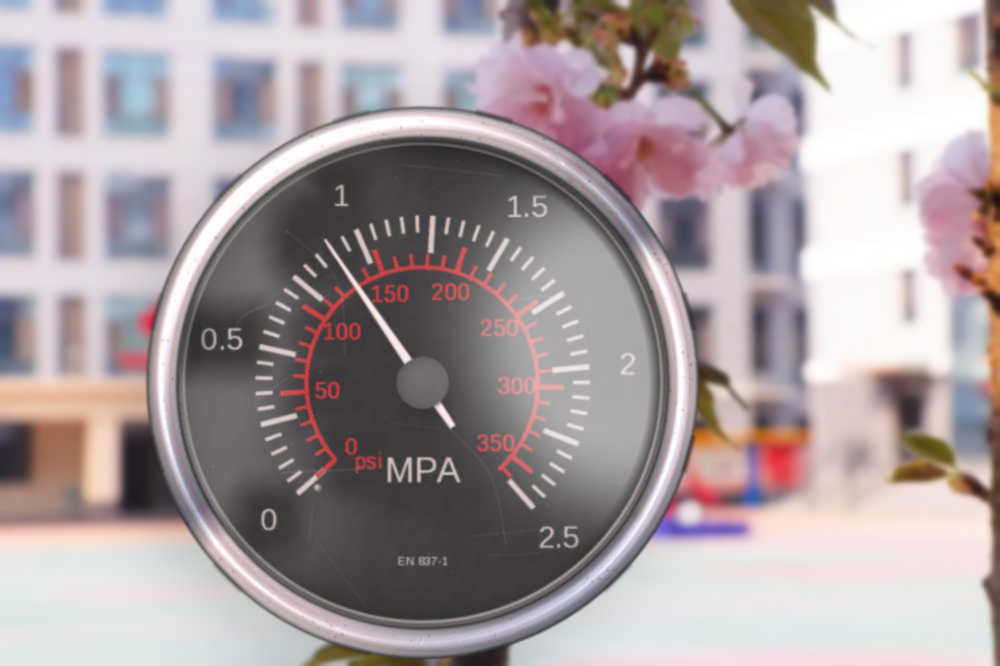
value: 0.9
